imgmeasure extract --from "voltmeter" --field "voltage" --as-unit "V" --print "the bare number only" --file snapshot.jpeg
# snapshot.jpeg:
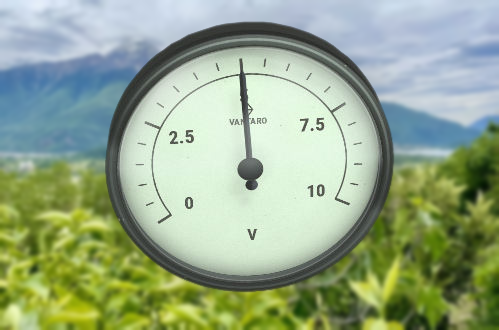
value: 5
